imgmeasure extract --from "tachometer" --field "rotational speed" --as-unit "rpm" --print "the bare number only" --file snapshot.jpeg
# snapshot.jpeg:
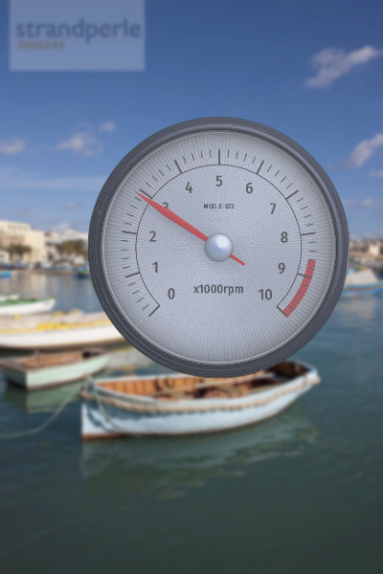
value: 2900
